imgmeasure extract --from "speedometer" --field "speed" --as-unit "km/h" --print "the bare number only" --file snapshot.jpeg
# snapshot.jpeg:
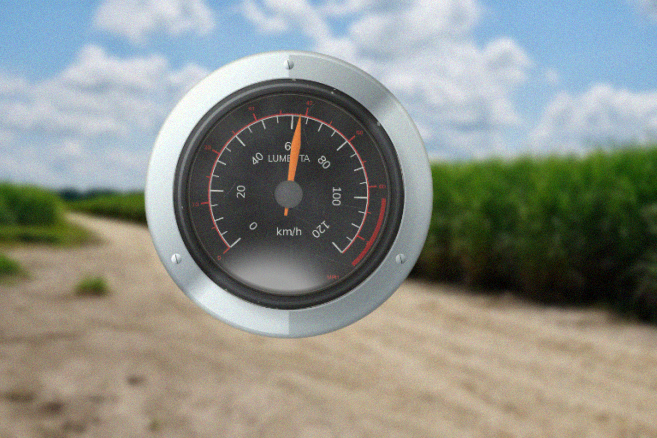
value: 62.5
